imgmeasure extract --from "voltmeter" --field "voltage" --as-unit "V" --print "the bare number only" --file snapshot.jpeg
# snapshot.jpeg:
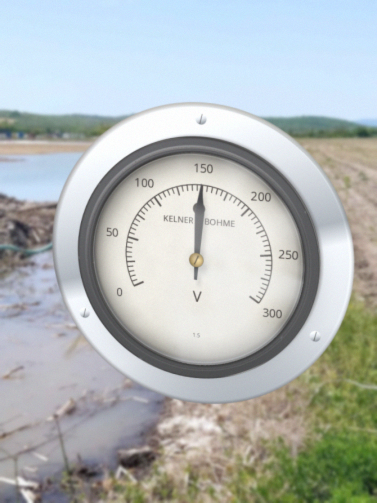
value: 150
